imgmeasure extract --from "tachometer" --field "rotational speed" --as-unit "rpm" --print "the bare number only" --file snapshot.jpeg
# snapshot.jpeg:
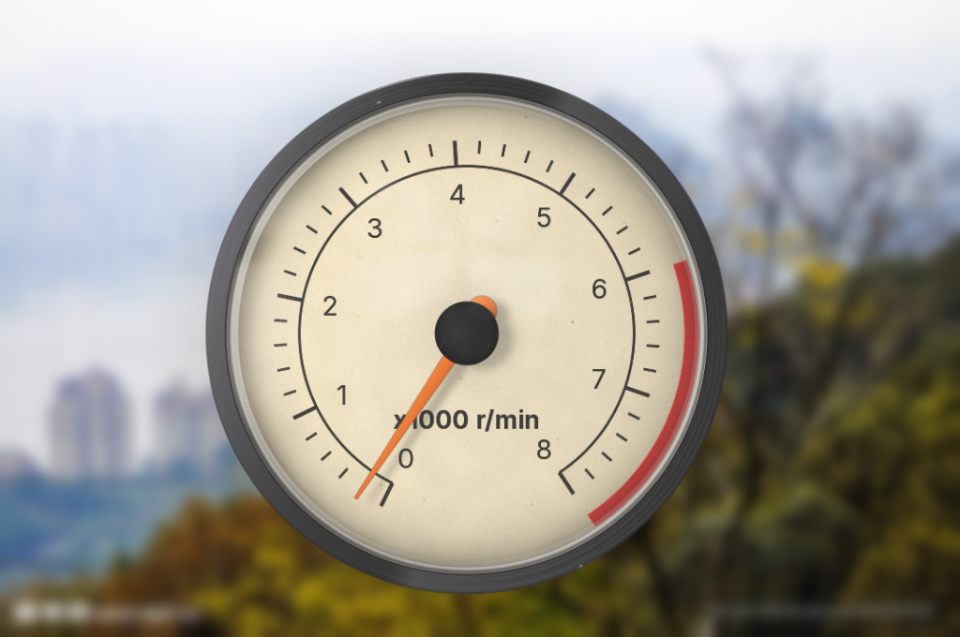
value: 200
